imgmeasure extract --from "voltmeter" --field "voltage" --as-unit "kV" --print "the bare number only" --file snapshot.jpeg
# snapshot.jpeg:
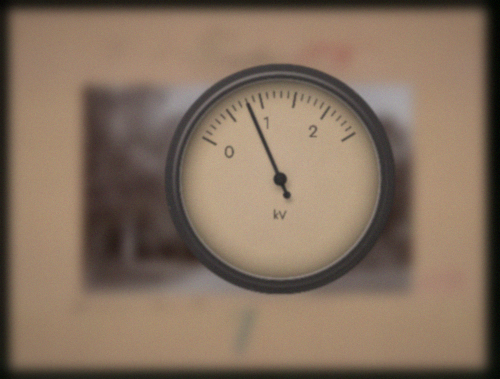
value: 0.8
